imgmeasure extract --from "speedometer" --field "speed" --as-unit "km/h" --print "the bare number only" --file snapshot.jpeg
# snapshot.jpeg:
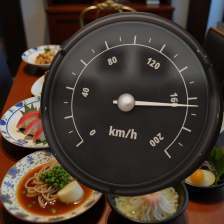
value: 165
